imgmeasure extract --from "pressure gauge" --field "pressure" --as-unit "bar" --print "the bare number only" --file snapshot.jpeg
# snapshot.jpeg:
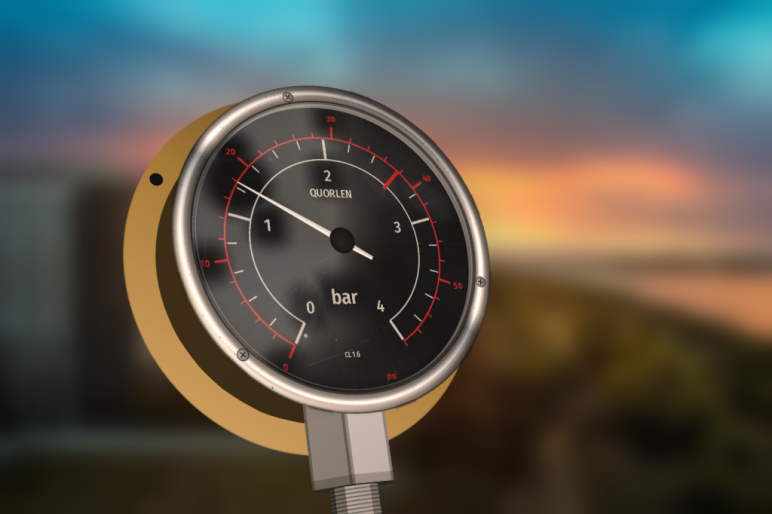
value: 1.2
